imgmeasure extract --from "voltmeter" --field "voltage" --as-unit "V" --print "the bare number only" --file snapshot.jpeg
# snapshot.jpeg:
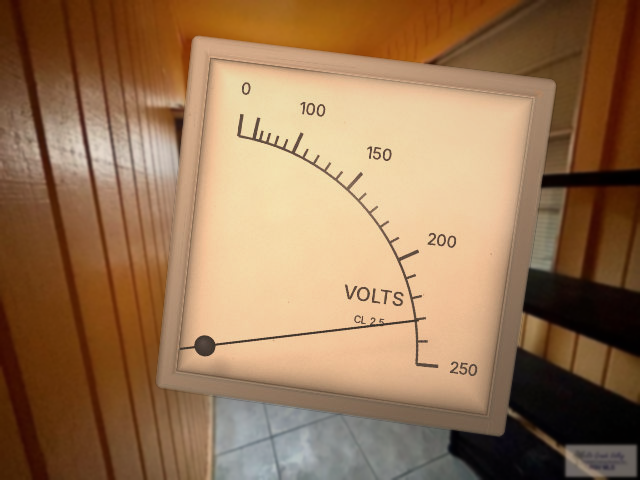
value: 230
